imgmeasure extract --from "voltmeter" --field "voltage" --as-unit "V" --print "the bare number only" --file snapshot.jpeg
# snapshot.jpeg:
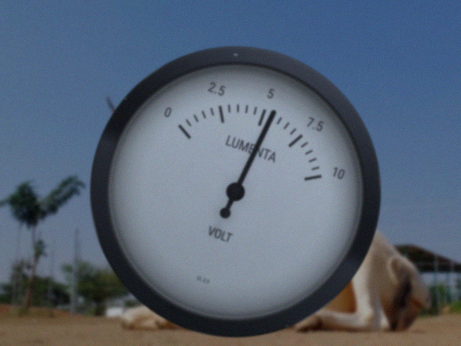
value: 5.5
